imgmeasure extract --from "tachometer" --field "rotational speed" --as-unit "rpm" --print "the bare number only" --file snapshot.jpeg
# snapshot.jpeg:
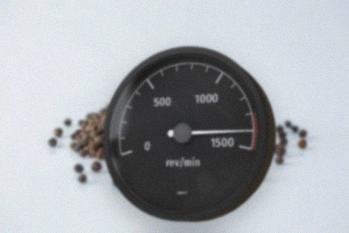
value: 1400
